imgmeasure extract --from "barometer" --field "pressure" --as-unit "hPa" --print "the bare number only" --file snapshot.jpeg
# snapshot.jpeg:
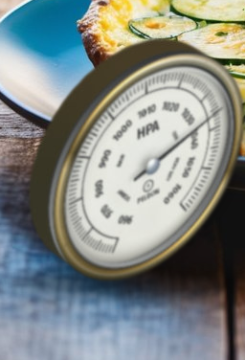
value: 1035
